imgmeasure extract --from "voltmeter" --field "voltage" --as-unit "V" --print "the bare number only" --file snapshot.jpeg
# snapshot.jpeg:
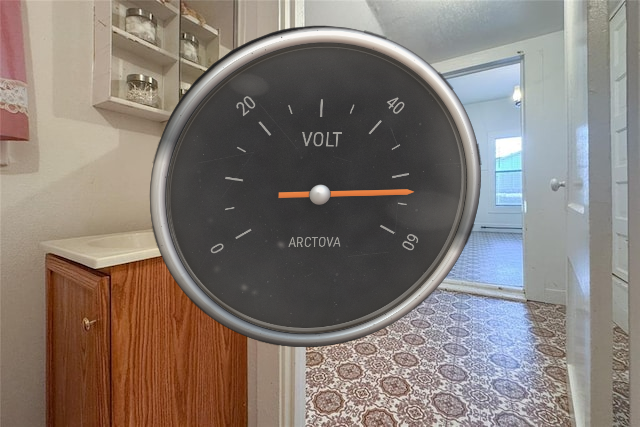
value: 52.5
